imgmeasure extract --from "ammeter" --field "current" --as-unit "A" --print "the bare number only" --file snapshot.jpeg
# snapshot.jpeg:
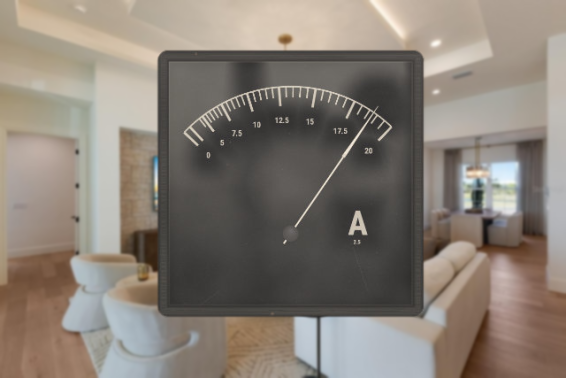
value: 18.75
